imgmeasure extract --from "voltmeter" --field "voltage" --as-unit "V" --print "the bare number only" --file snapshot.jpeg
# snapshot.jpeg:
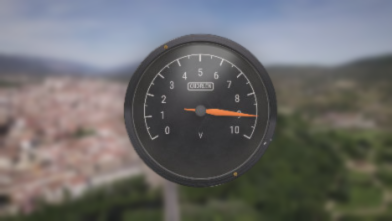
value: 9
